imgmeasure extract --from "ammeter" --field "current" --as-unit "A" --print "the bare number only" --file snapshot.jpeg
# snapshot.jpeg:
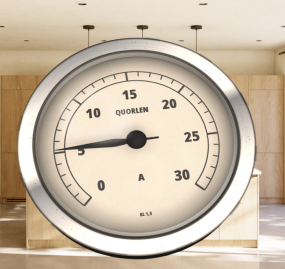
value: 5
